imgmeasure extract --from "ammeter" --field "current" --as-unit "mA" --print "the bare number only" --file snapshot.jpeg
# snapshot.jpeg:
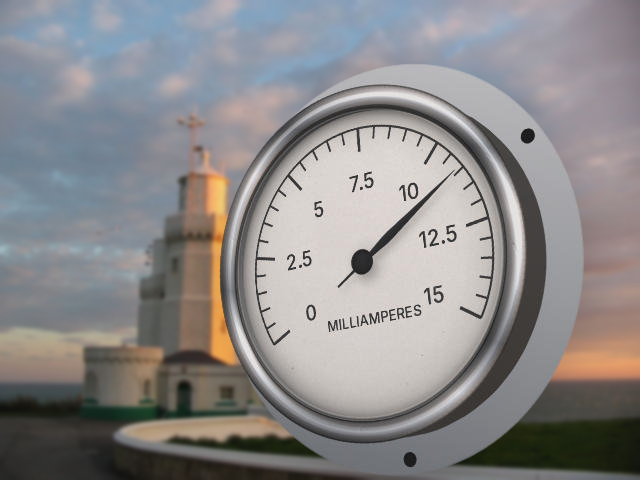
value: 11
